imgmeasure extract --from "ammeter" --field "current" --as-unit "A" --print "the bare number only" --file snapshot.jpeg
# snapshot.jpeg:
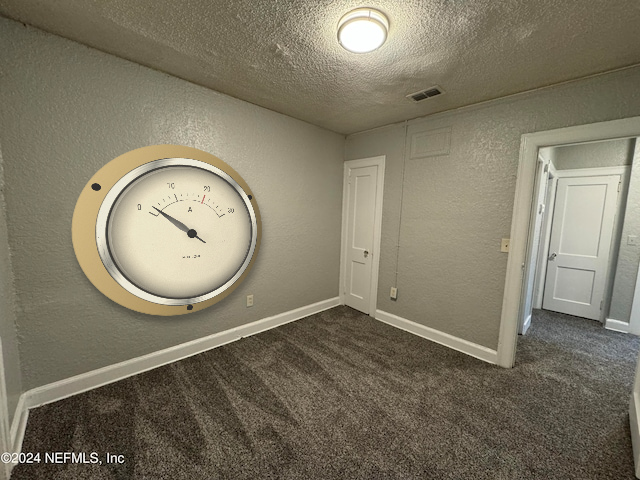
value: 2
